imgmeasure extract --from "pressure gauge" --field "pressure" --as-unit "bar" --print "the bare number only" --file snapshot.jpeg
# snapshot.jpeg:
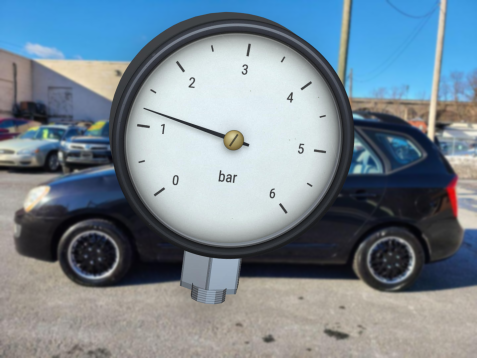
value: 1.25
